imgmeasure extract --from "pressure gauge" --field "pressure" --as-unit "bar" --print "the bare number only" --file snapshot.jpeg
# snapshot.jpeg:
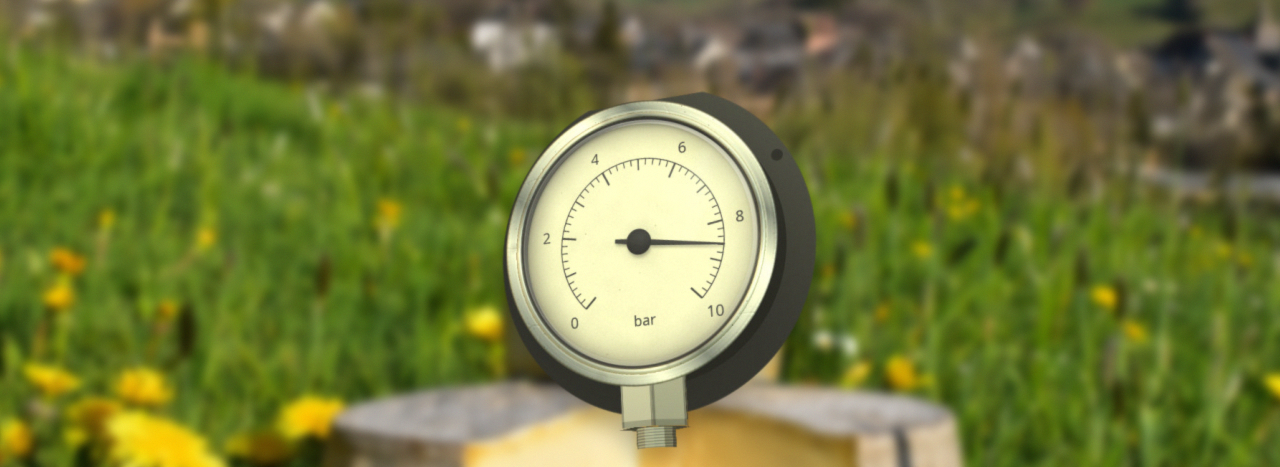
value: 8.6
